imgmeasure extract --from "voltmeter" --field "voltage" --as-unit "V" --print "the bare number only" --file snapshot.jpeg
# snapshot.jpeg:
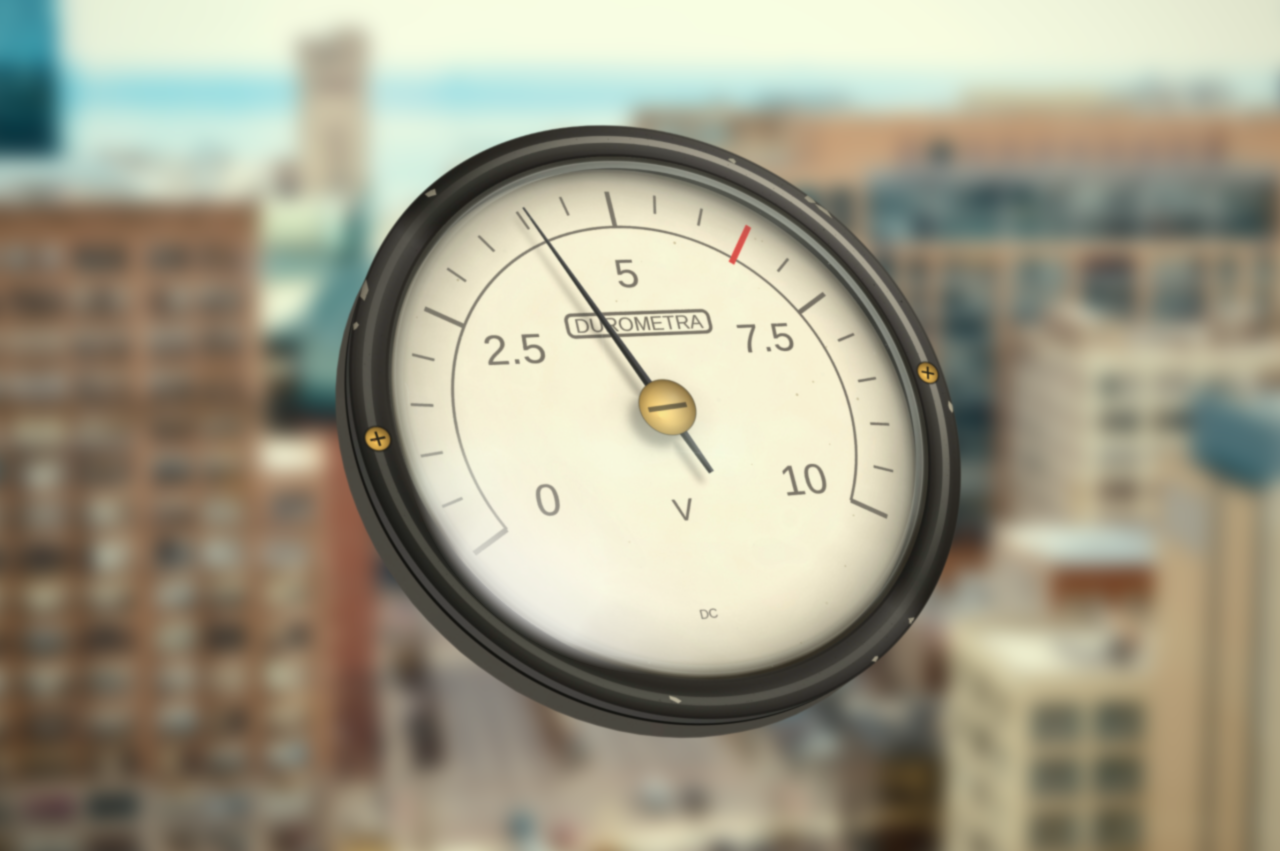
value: 4
